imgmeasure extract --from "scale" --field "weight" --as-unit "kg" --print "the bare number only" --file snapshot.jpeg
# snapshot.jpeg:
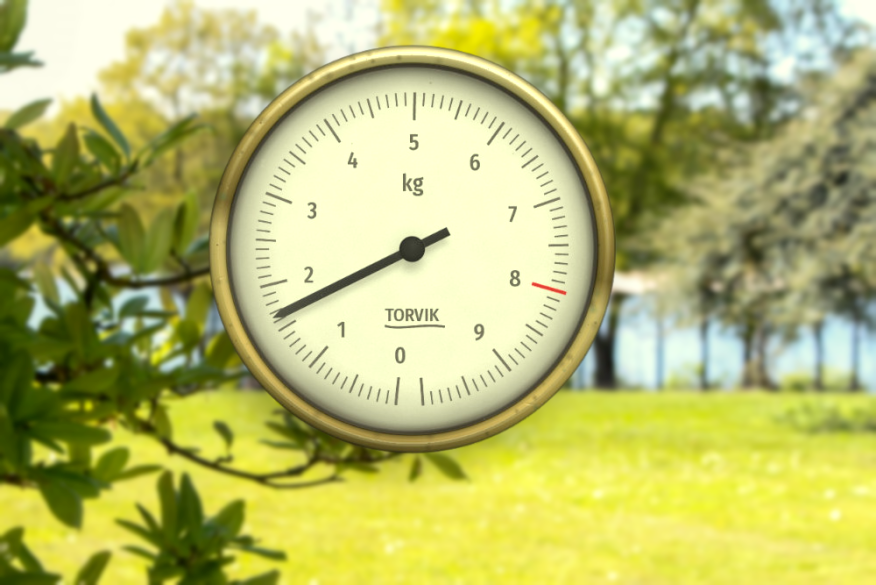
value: 1.65
